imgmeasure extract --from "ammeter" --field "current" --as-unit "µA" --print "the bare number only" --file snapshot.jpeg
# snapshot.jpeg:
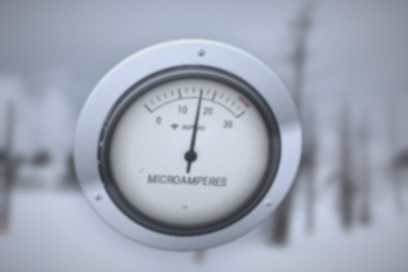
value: 16
